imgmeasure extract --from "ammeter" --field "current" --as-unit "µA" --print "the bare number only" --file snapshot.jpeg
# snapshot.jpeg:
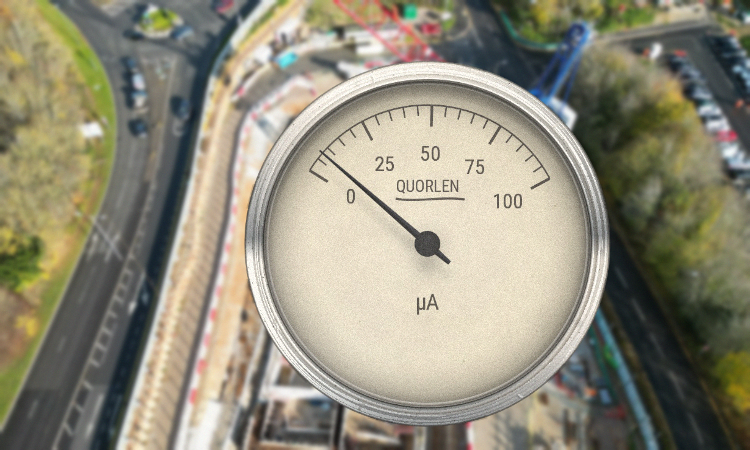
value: 7.5
